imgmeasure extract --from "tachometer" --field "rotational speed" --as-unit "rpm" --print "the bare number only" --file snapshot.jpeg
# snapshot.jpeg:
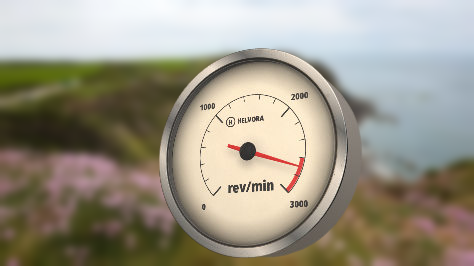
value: 2700
